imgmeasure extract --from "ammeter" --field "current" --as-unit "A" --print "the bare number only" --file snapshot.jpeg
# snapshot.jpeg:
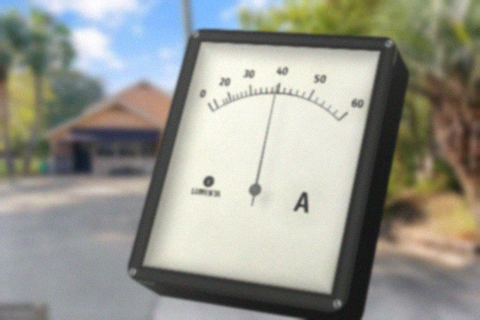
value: 40
